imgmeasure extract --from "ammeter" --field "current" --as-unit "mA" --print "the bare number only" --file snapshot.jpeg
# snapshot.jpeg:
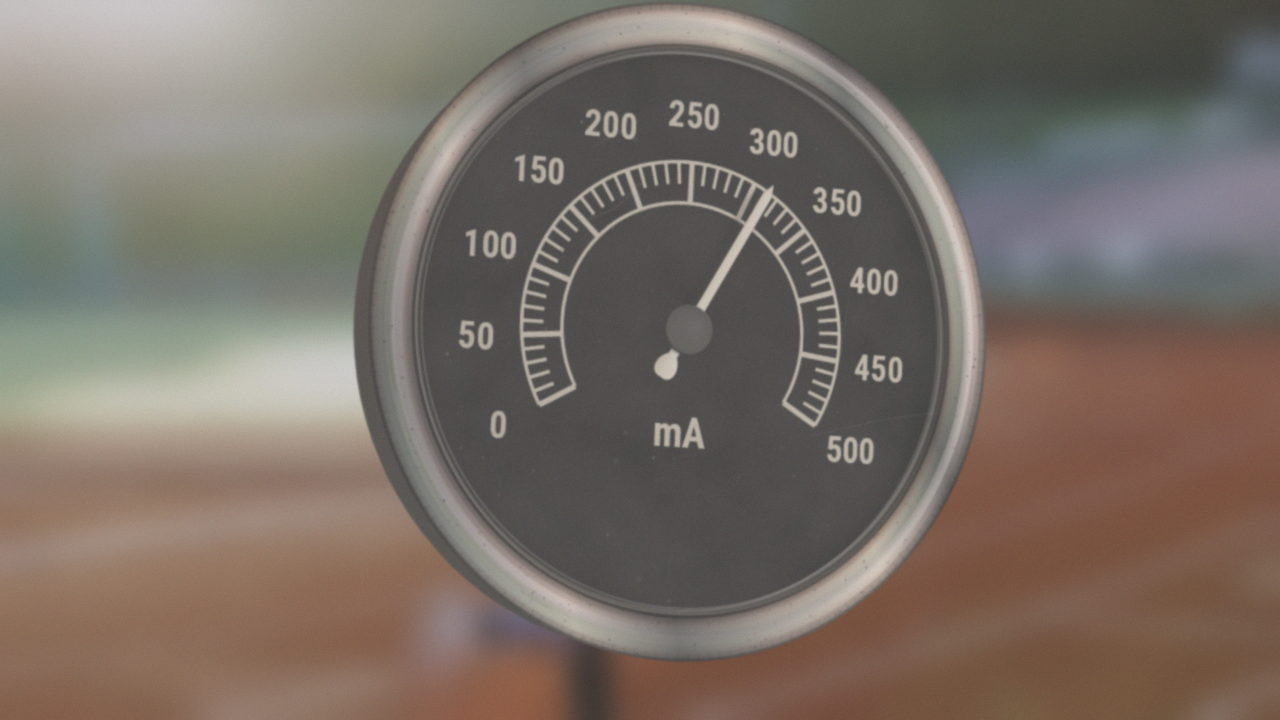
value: 310
